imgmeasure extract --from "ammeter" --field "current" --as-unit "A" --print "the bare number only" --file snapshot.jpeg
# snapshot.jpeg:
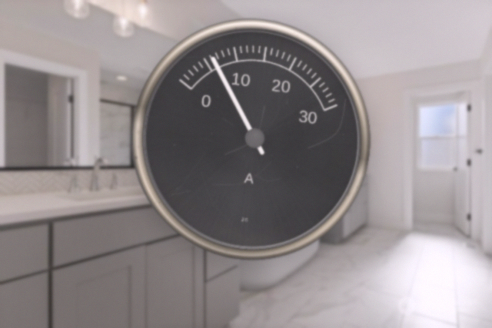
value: 6
